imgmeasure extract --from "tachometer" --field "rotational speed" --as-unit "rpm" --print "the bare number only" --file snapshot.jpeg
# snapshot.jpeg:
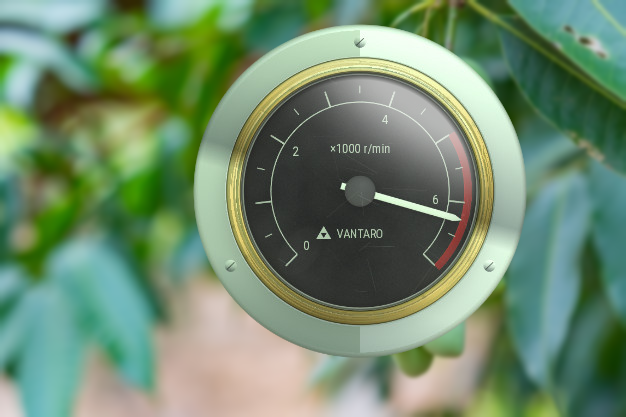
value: 6250
